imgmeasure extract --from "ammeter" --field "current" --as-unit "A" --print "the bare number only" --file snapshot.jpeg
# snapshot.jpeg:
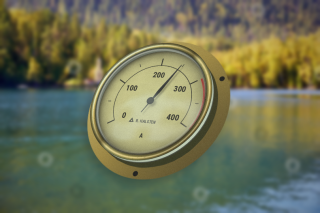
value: 250
